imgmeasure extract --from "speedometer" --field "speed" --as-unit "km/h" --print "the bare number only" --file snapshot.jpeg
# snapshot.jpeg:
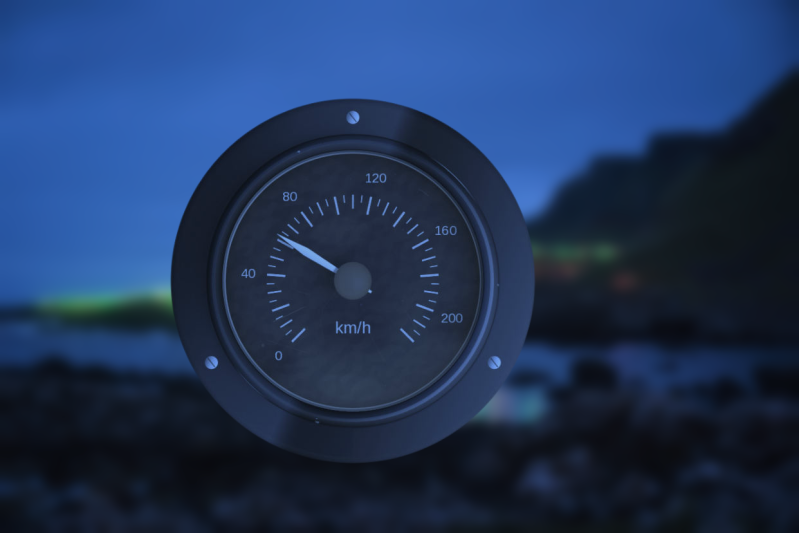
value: 62.5
